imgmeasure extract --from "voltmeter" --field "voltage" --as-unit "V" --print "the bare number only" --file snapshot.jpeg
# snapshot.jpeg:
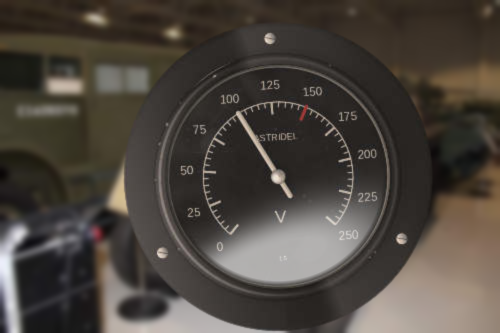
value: 100
